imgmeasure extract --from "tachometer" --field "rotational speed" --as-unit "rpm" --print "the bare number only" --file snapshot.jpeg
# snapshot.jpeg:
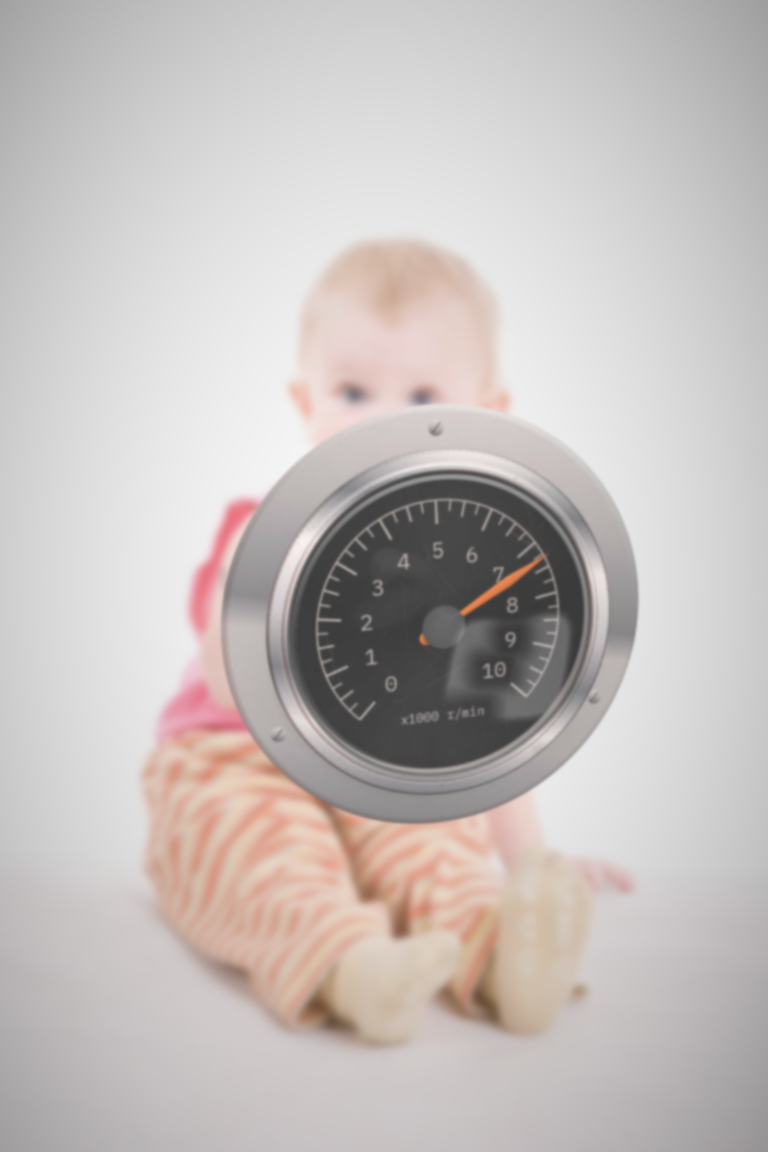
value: 7250
